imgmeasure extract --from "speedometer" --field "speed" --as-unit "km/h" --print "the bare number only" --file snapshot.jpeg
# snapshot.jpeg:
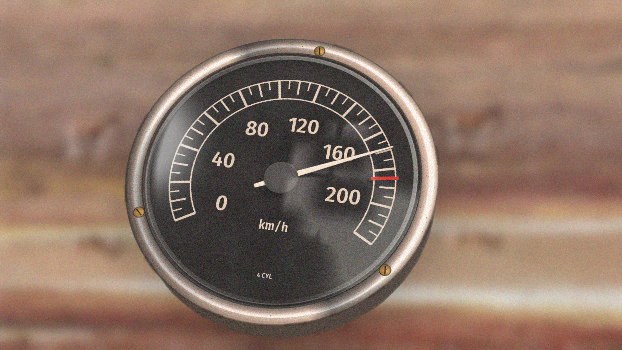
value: 170
